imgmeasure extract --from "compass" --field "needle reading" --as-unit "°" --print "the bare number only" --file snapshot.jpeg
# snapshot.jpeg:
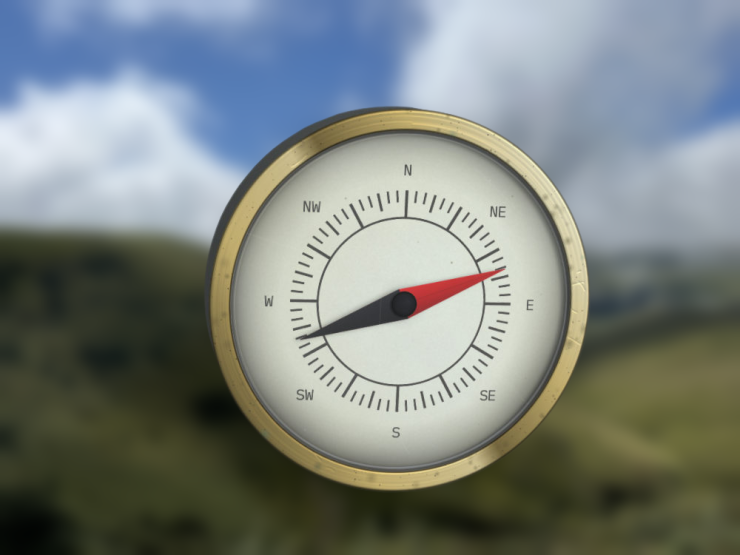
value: 70
